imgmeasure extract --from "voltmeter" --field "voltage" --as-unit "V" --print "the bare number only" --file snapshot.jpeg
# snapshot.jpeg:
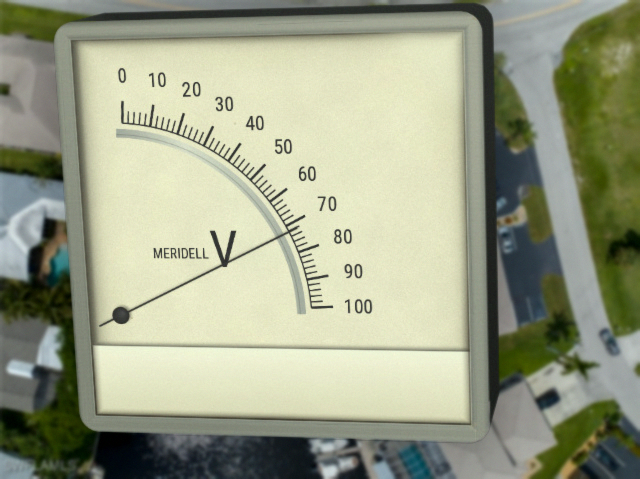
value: 72
